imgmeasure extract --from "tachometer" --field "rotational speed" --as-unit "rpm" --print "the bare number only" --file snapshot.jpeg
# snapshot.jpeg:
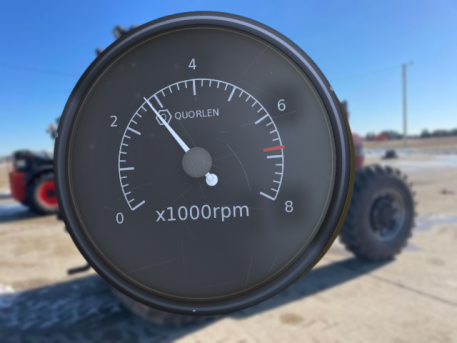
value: 2800
